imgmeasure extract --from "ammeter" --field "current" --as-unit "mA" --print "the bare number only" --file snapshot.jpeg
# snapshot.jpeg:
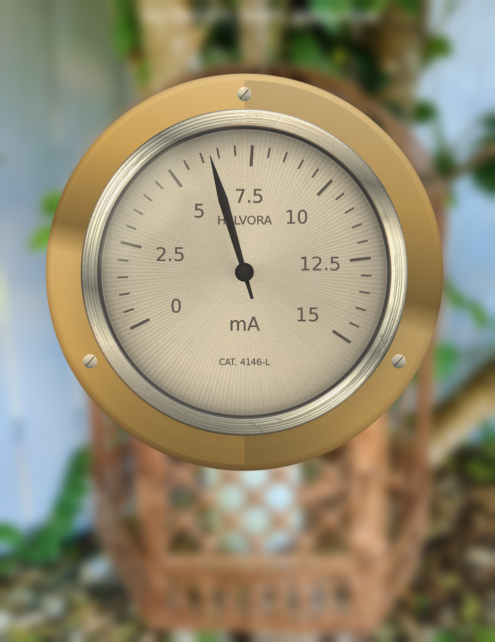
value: 6.25
